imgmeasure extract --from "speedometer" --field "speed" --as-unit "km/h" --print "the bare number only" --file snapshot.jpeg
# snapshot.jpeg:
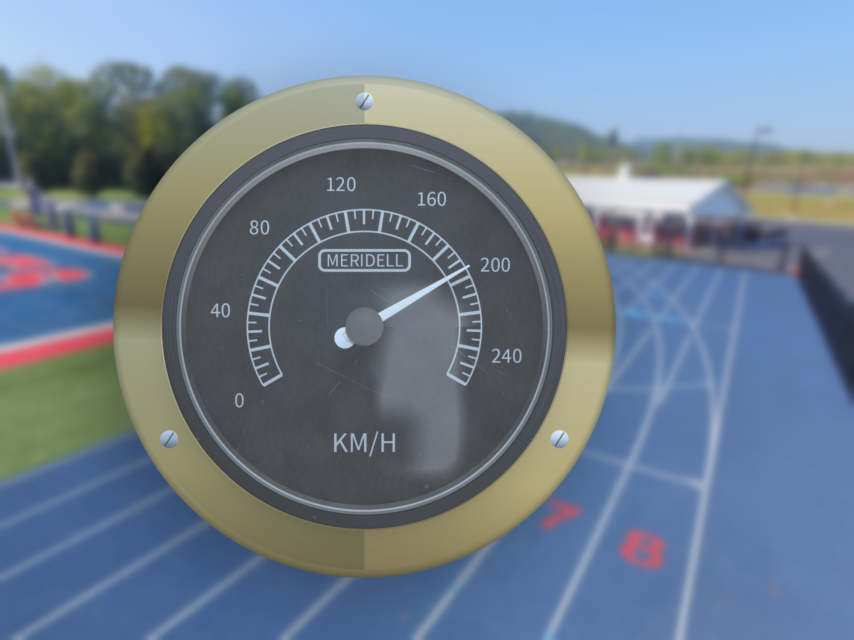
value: 195
